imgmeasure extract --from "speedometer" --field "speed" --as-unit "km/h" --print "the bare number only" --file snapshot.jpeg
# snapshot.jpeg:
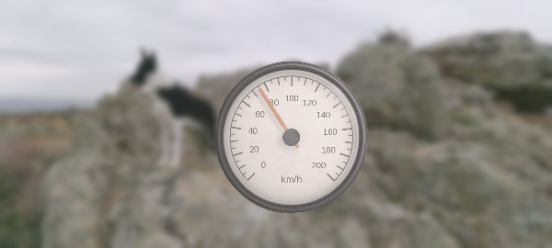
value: 75
